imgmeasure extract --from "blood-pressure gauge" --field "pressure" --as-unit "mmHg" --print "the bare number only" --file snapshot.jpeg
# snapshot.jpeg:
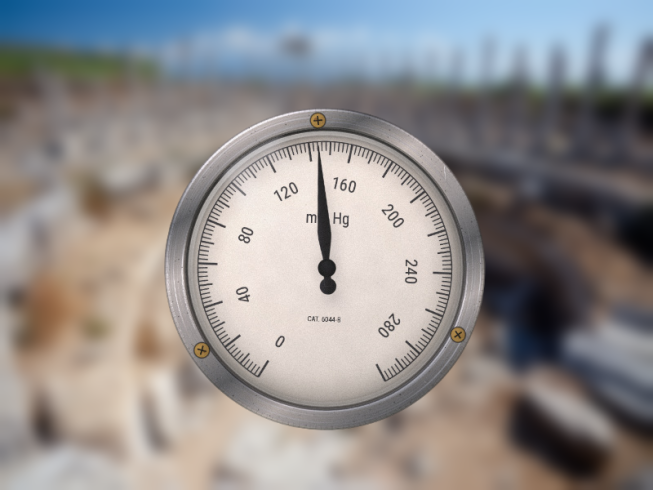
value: 144
